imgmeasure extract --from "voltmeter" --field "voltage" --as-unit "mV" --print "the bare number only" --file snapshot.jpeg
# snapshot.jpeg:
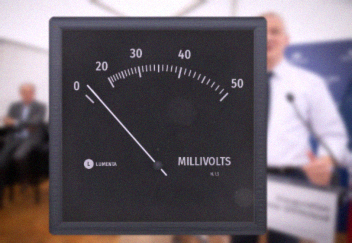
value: 10
